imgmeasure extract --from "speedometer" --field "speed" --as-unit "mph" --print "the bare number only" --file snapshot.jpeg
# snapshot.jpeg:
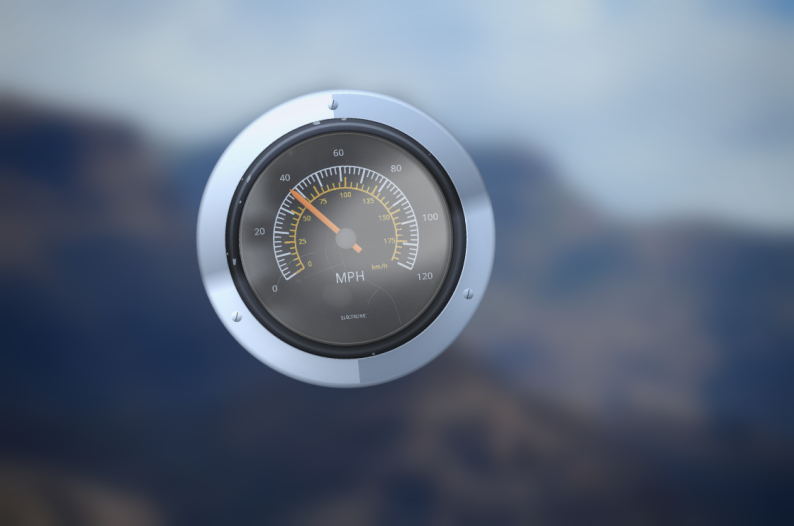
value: 38
